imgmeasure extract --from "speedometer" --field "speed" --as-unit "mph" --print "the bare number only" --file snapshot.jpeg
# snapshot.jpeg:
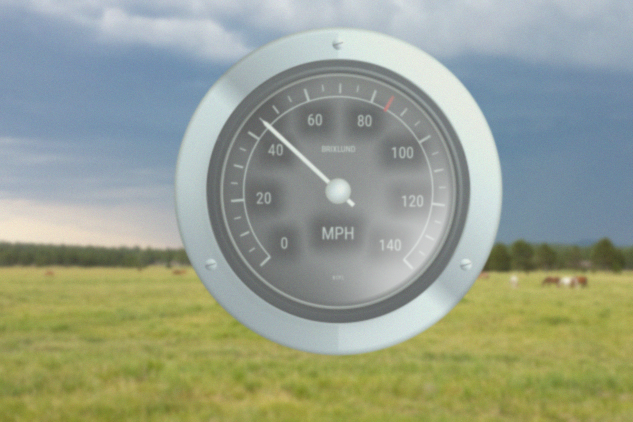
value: 45
